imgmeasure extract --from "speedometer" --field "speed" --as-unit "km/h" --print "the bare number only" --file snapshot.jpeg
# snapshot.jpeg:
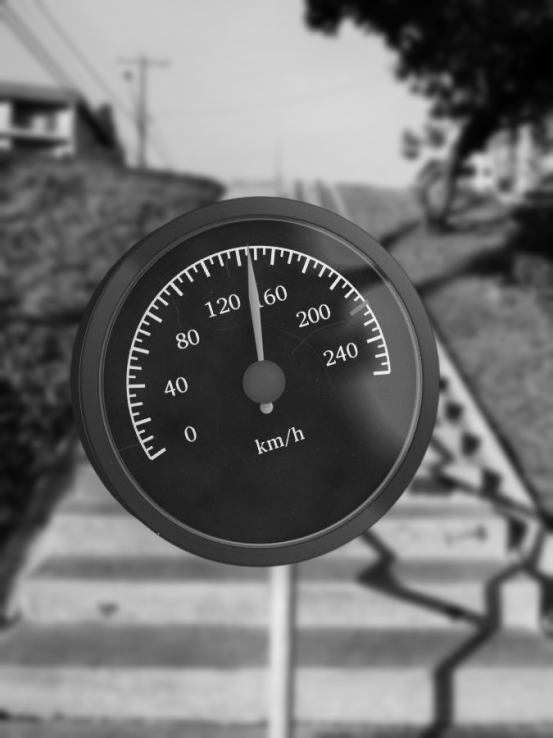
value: 145
